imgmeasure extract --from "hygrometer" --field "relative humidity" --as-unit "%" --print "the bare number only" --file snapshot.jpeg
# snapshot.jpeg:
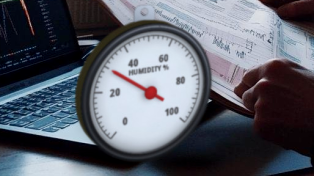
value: 30
